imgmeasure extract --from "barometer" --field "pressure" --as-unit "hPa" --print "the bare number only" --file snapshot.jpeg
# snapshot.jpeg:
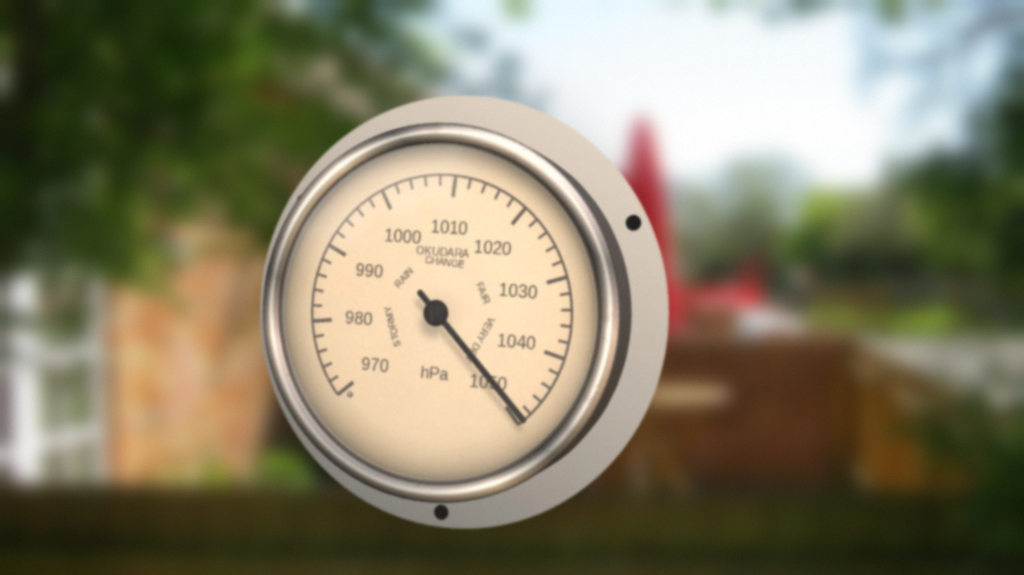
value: 1049
